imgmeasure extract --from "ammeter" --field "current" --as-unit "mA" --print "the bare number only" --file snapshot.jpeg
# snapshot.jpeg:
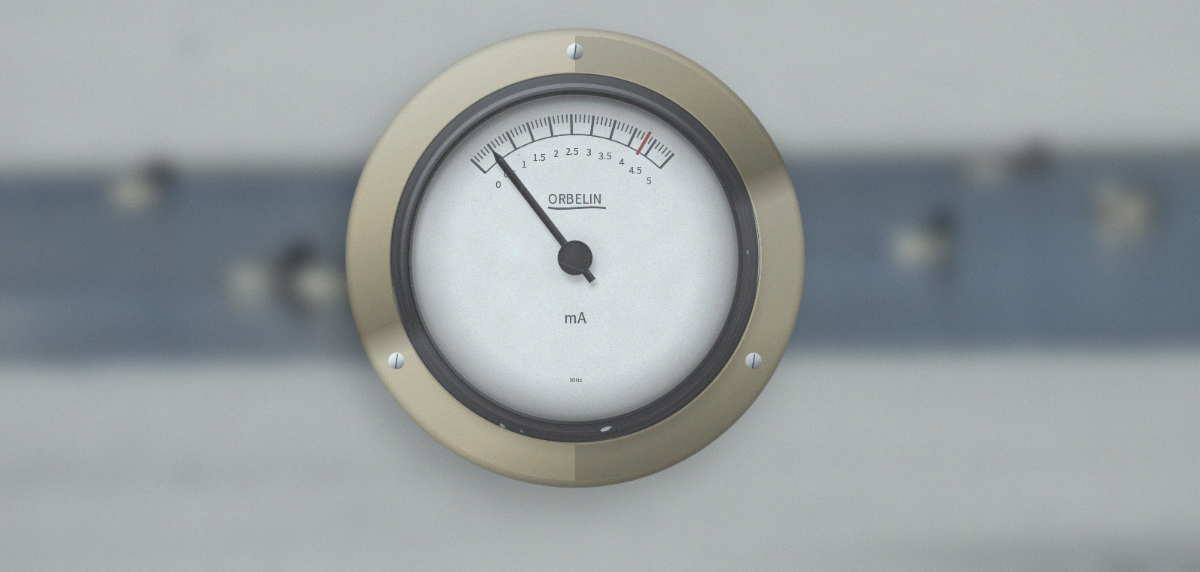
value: 0.5
